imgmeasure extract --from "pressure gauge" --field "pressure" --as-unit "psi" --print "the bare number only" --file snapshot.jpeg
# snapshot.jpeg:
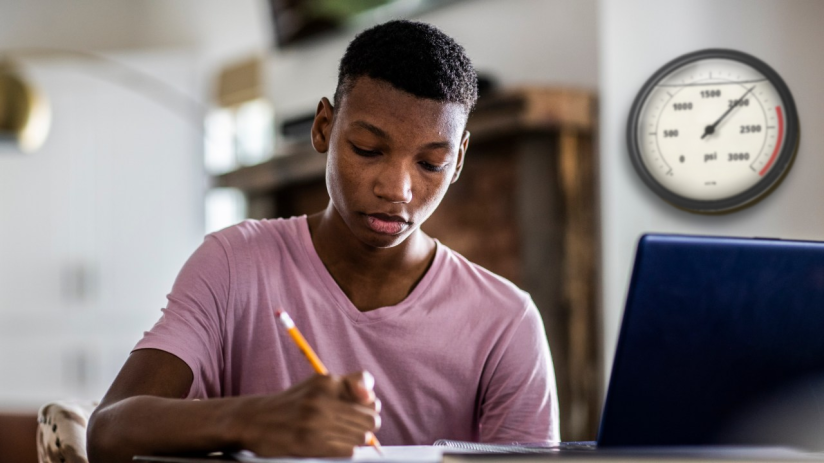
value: 2000
